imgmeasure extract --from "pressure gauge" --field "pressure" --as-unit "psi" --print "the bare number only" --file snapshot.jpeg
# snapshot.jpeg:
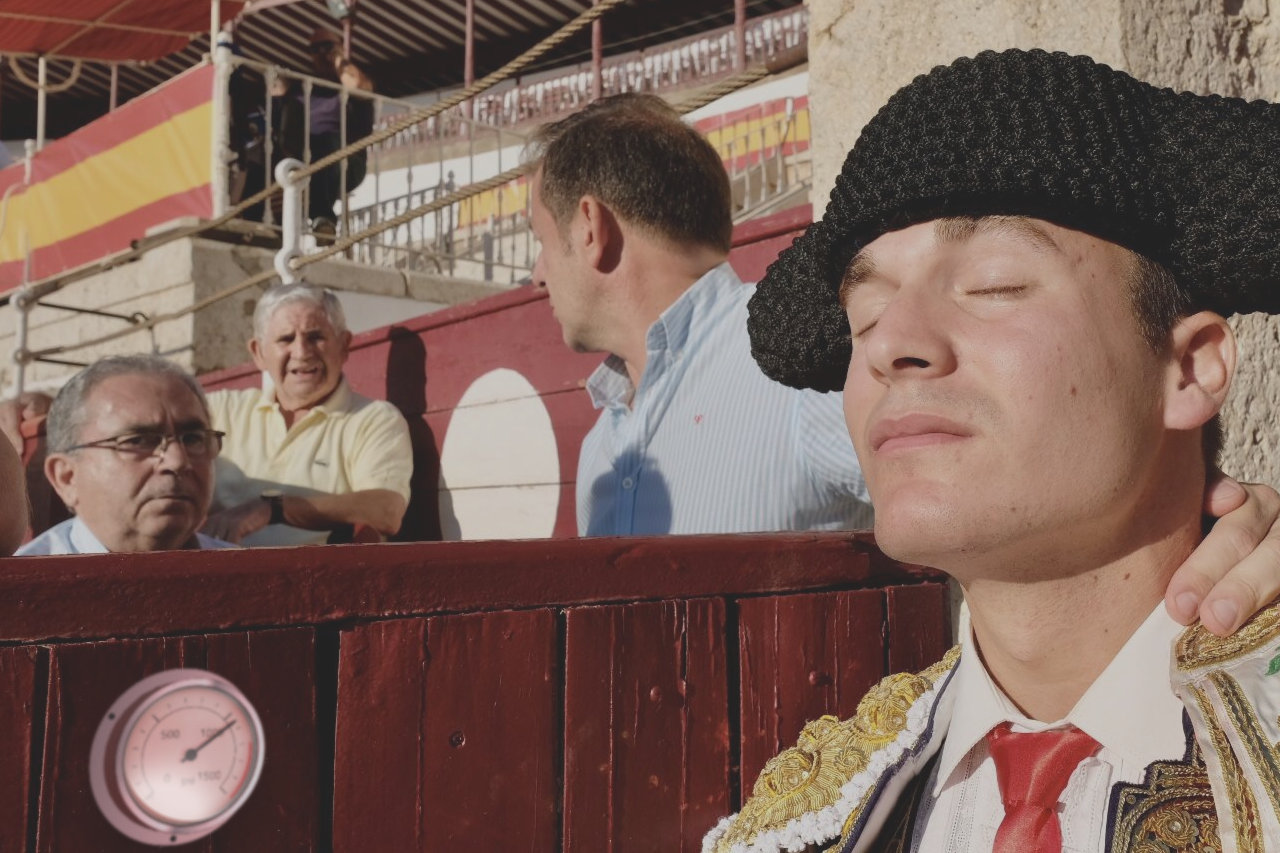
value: 1050
